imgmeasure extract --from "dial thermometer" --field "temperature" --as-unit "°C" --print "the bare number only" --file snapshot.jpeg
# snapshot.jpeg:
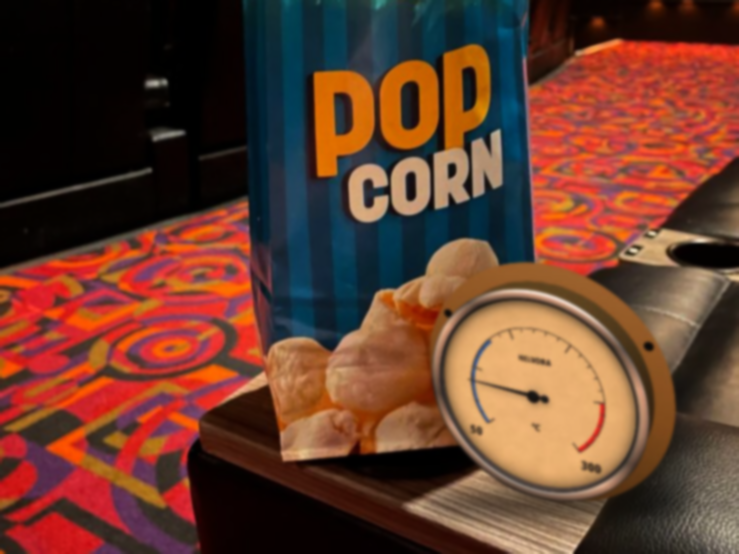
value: 90
